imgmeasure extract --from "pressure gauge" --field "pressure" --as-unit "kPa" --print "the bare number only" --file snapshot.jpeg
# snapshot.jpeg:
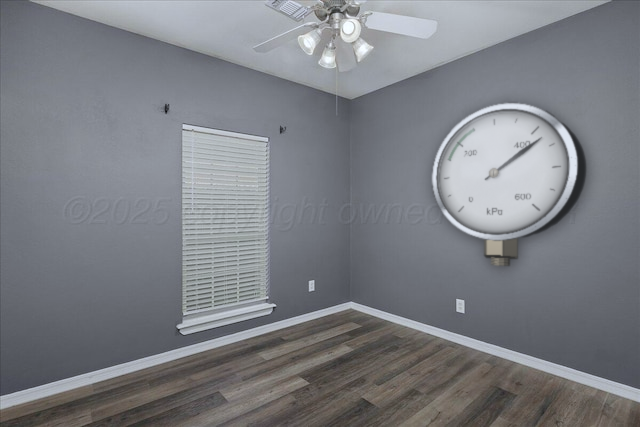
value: 425
